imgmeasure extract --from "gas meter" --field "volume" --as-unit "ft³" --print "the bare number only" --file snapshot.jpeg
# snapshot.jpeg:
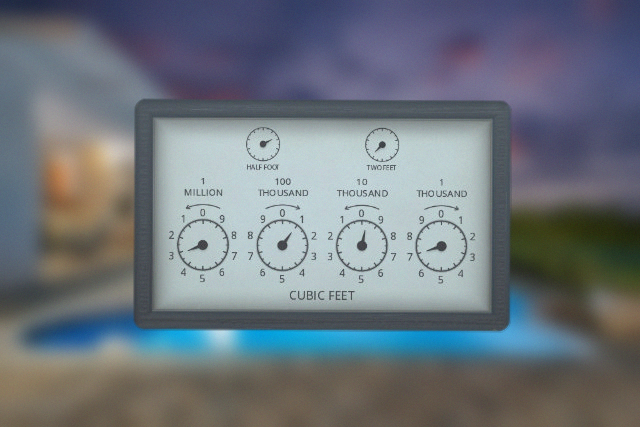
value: 309700
